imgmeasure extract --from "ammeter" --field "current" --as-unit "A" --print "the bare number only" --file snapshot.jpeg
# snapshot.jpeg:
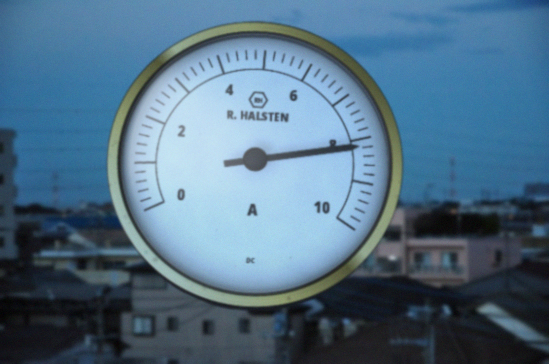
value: 8.2
